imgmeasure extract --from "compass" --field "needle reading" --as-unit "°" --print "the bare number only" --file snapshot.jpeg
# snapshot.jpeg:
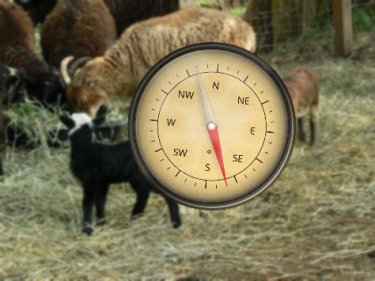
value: 160
